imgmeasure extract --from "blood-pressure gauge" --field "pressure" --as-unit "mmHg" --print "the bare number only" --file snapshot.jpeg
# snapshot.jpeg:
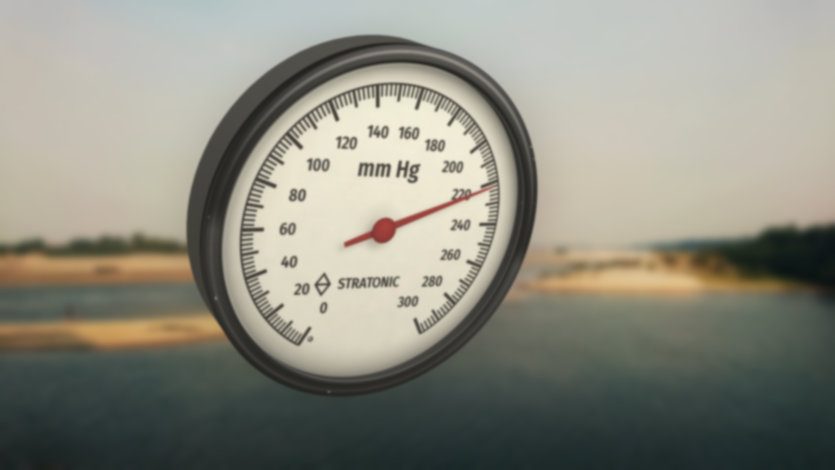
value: 220
